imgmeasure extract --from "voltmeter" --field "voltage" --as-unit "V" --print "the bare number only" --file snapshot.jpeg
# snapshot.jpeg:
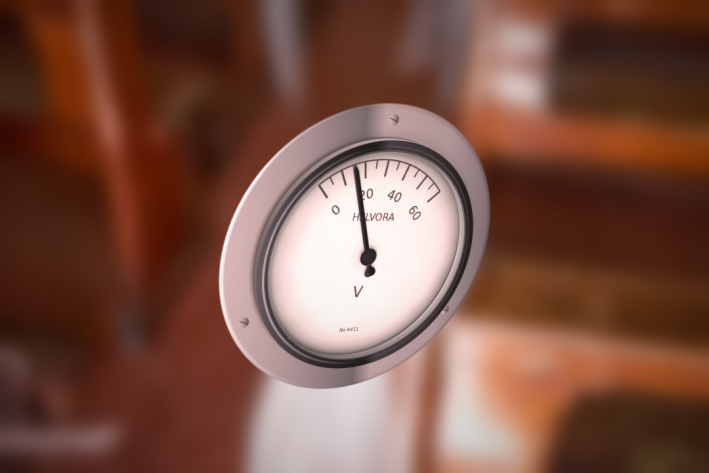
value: 15
